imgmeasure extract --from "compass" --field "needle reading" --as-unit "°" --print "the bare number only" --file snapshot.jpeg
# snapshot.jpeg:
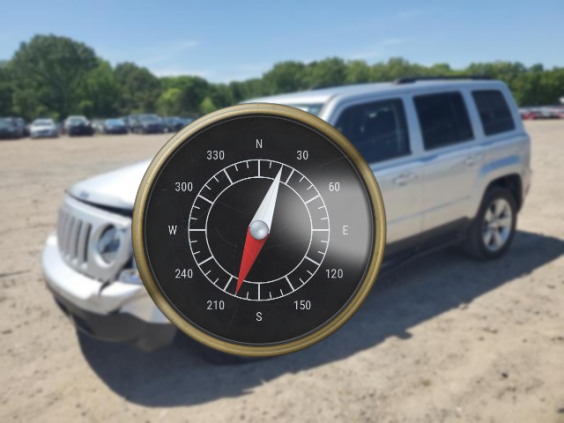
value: 200
